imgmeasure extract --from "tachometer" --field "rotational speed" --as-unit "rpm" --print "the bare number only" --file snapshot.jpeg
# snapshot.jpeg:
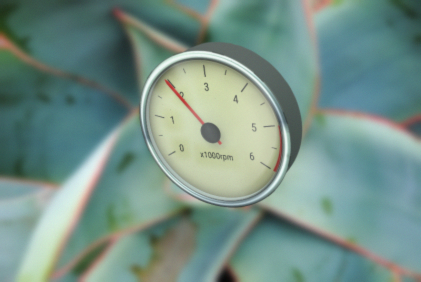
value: 2000
